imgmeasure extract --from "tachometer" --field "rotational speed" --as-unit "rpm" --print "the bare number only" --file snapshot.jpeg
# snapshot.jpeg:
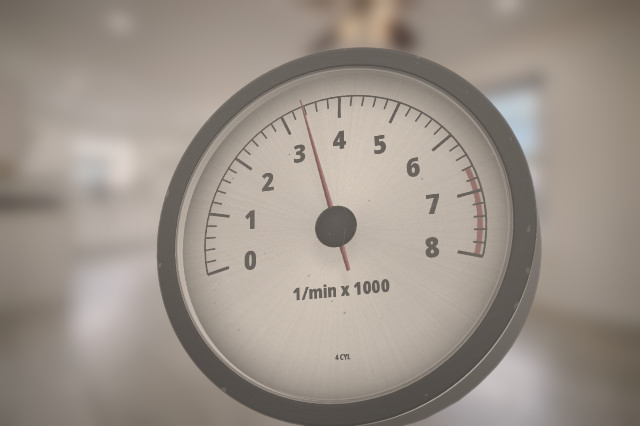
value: 3400
